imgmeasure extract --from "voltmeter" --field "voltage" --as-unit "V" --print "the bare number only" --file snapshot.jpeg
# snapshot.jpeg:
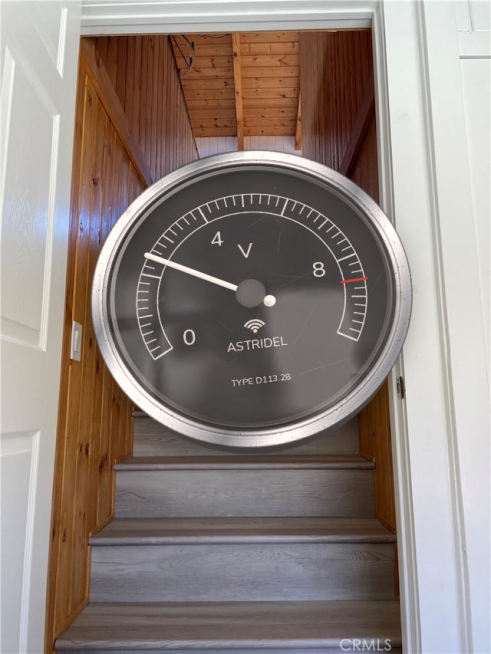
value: 2.4
